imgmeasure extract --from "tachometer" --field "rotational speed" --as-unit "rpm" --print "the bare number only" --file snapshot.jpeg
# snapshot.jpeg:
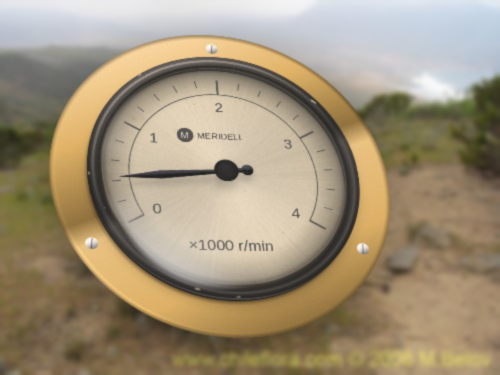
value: 400
